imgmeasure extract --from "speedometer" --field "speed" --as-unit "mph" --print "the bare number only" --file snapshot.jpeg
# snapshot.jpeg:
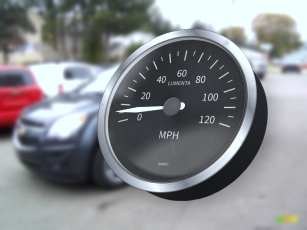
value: 5
